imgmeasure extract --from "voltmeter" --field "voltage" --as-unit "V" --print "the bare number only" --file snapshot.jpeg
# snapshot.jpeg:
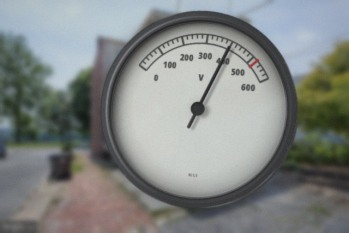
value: 400
